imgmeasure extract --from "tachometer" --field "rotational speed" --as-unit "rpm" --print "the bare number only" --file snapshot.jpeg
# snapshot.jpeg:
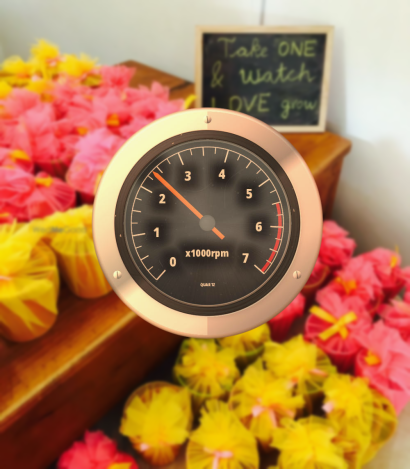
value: 2375
